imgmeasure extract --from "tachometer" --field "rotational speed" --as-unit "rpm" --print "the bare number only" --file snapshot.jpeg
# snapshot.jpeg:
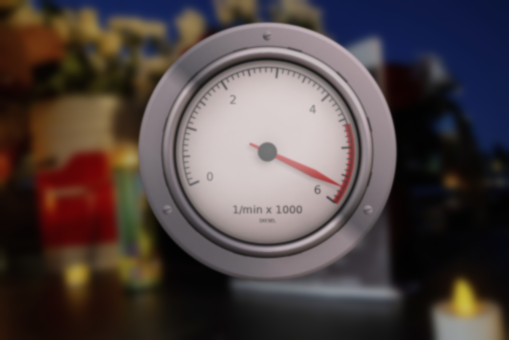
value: 5700
